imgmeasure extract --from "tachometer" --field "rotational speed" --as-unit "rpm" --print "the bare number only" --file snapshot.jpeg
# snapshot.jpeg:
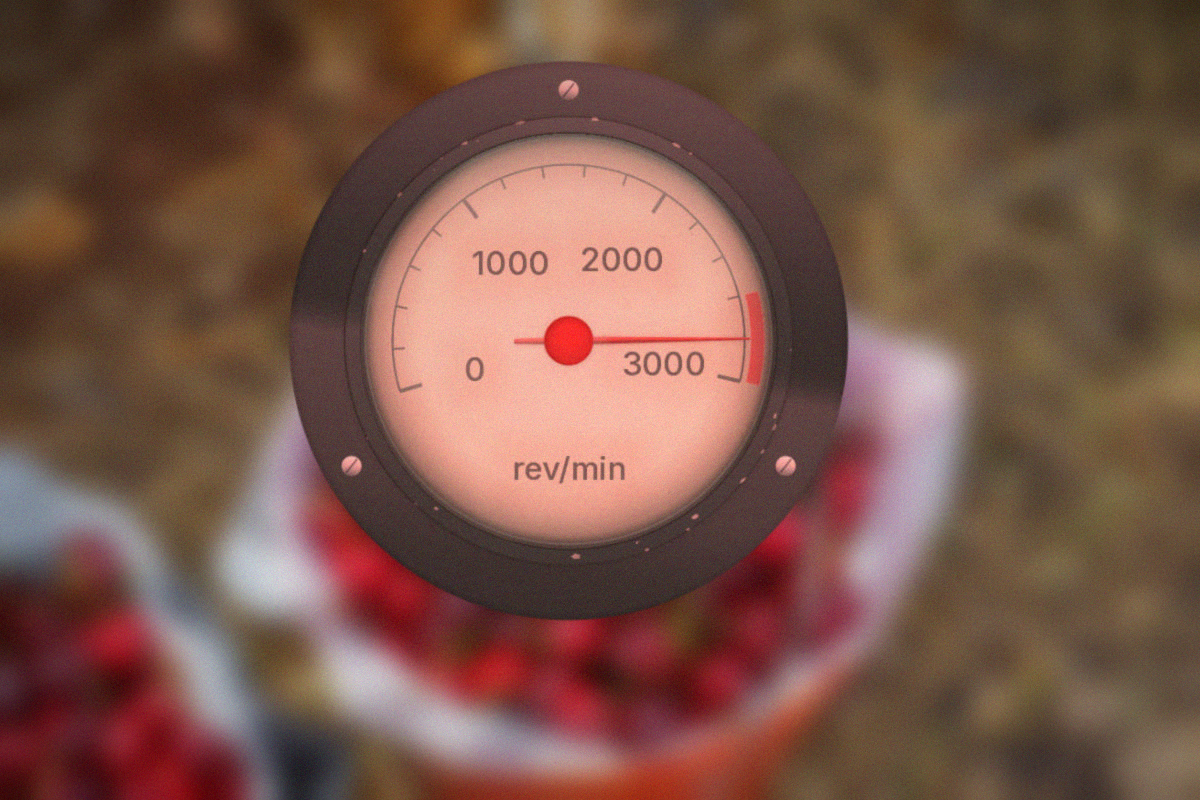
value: 2800
